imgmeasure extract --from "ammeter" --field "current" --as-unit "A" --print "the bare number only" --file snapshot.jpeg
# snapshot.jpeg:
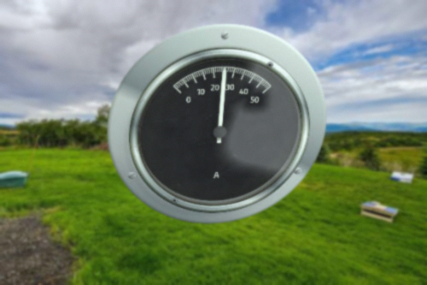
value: 25
